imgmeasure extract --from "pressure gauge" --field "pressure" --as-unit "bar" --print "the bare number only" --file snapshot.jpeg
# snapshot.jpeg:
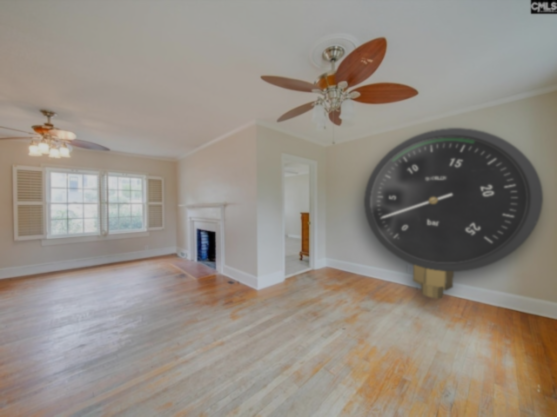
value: 2.5
